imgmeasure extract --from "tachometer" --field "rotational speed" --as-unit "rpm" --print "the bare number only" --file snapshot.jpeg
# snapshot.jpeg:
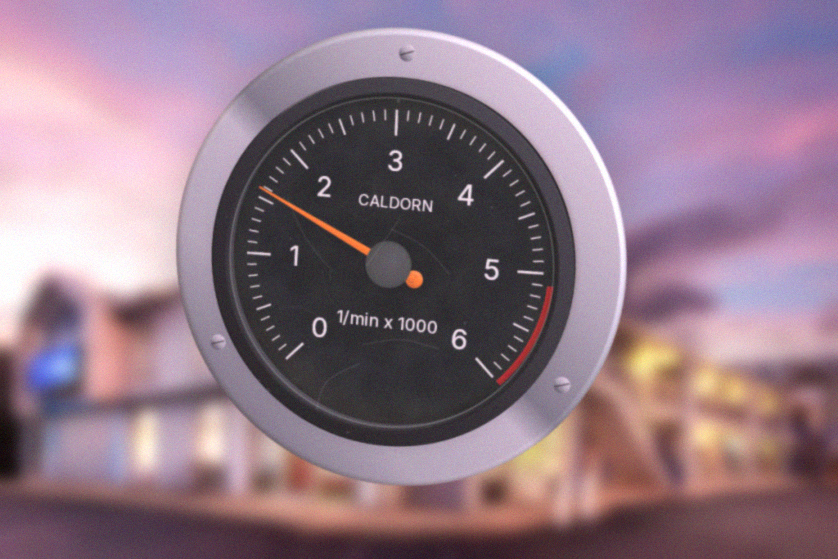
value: 1600
